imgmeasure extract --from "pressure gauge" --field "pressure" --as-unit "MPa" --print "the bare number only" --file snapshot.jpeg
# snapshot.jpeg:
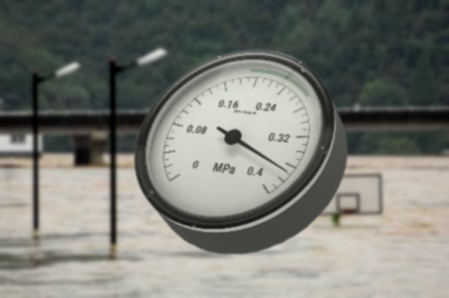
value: 0.37
